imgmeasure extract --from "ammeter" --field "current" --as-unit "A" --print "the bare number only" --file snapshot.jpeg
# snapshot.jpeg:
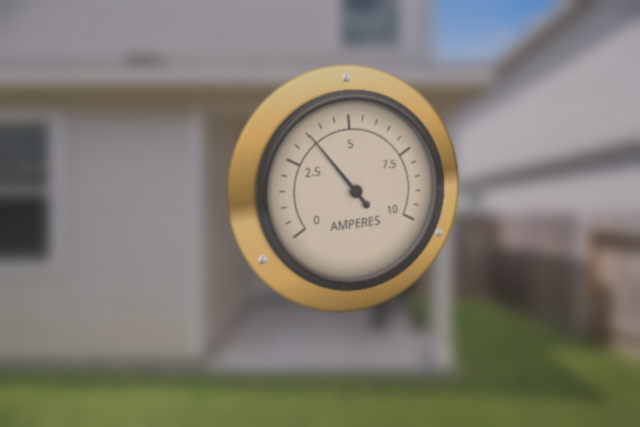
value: 3.5
